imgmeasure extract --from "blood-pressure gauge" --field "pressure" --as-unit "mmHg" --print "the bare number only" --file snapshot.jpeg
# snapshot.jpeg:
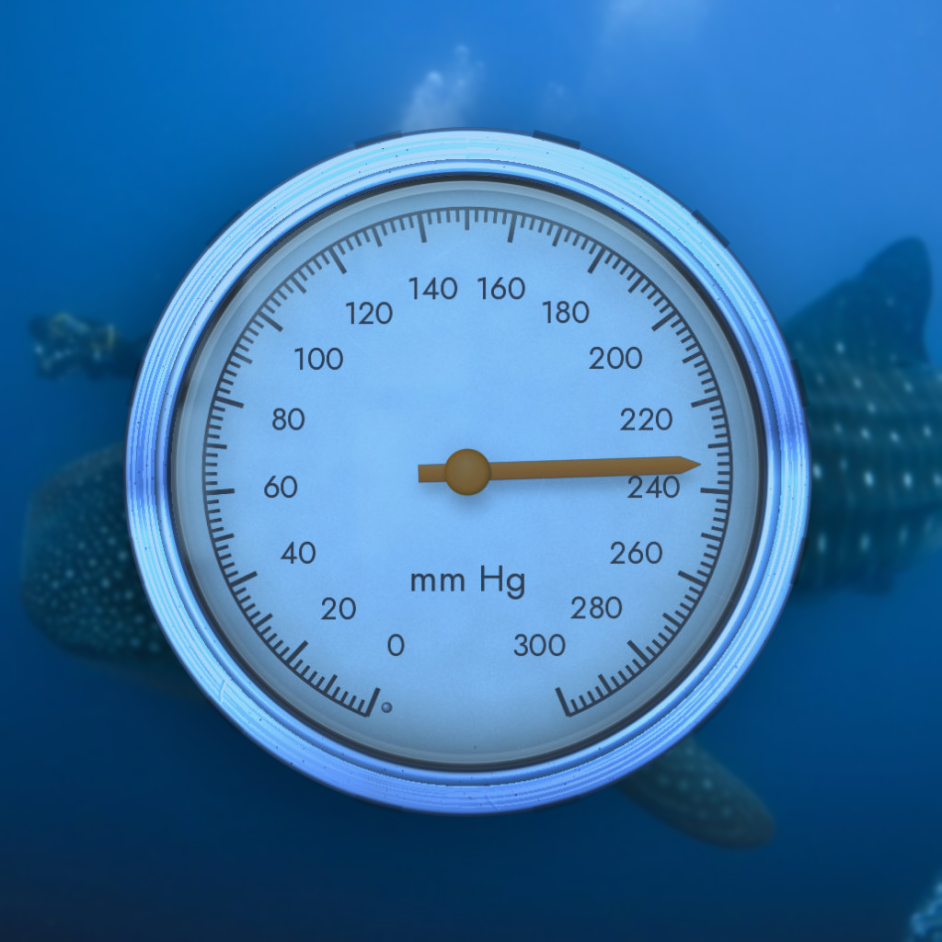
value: 234
